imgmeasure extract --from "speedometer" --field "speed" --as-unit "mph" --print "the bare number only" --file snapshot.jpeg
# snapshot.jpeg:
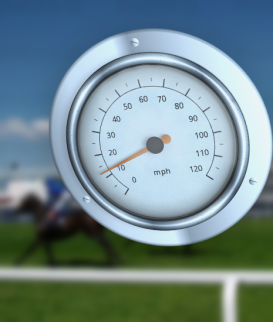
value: 12.5
